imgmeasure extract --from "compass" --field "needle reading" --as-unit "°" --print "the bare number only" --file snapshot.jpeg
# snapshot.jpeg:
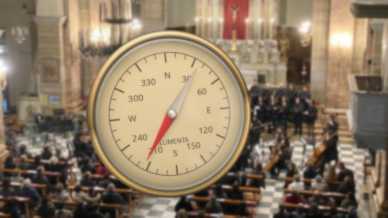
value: 215
